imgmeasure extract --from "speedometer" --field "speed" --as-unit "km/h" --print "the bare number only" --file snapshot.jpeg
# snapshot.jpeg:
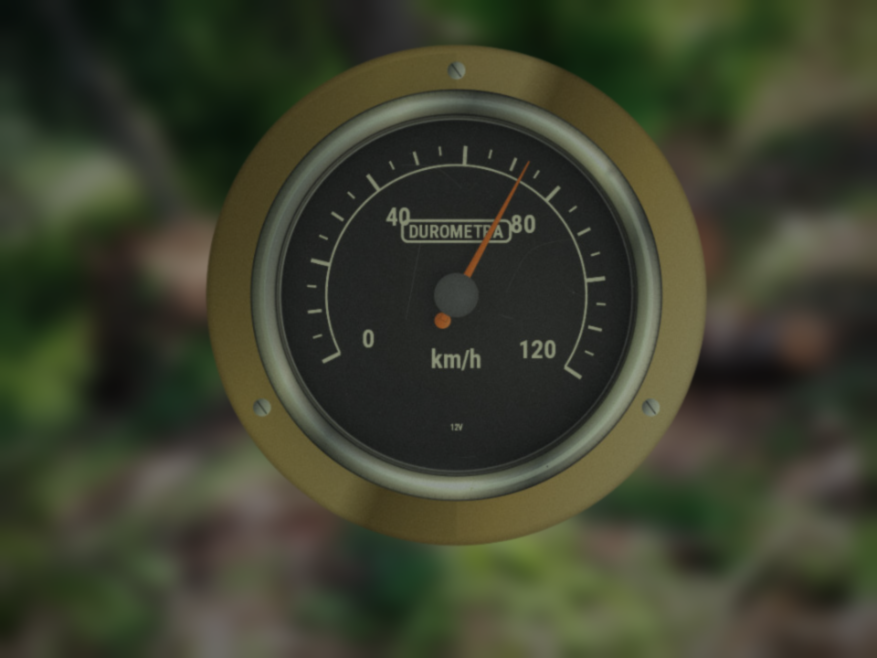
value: 72.5
